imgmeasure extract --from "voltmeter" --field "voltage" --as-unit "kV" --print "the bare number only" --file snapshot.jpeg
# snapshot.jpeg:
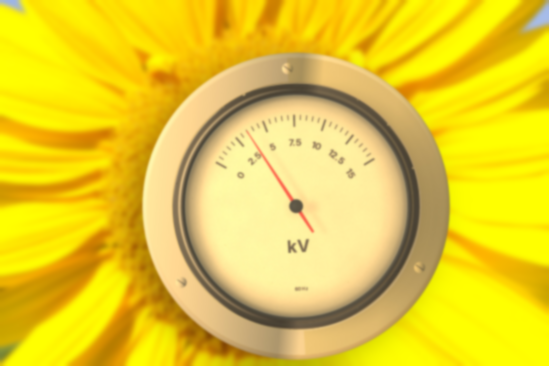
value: 3.5
